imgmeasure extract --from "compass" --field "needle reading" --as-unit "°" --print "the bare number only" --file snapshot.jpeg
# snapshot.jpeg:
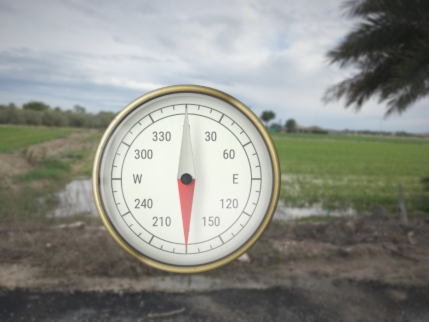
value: 180
